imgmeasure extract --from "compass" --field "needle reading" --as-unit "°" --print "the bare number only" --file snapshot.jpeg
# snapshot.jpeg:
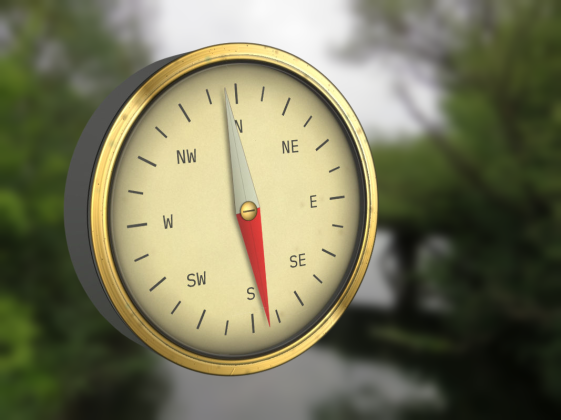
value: 172.5
